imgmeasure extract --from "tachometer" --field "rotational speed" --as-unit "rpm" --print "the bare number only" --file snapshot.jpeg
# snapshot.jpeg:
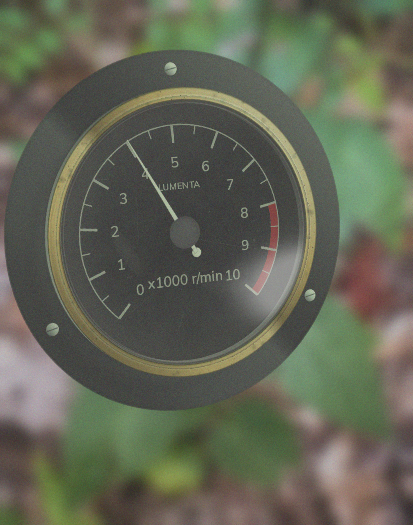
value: 4000
